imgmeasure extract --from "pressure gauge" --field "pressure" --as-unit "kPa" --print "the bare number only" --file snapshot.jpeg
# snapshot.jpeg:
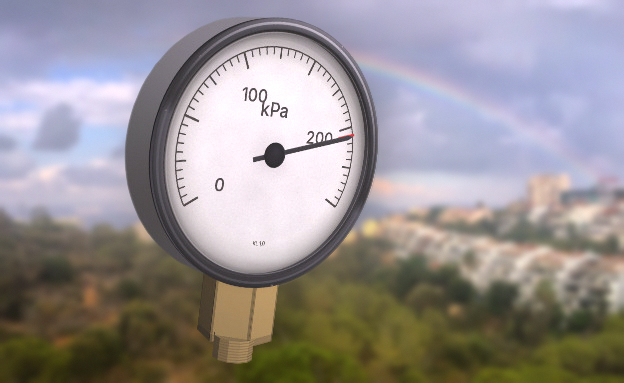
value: 205
